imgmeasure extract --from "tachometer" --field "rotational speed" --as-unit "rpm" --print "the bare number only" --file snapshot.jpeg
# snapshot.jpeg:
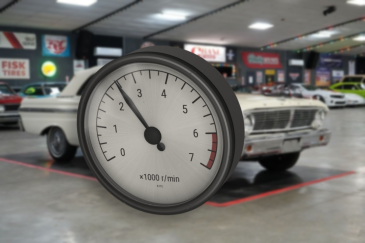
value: 2500
